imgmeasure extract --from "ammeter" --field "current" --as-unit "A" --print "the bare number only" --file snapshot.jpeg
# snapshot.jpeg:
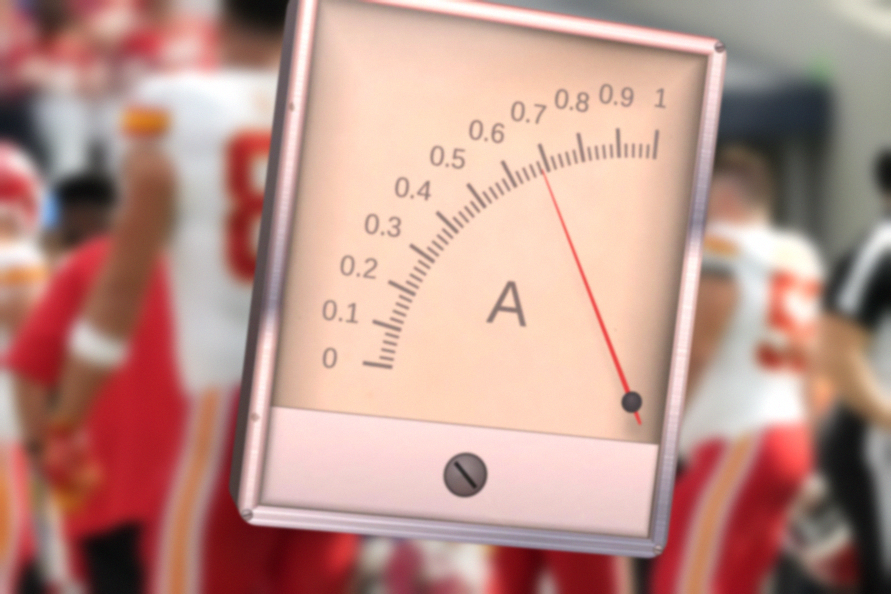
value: 0.68
